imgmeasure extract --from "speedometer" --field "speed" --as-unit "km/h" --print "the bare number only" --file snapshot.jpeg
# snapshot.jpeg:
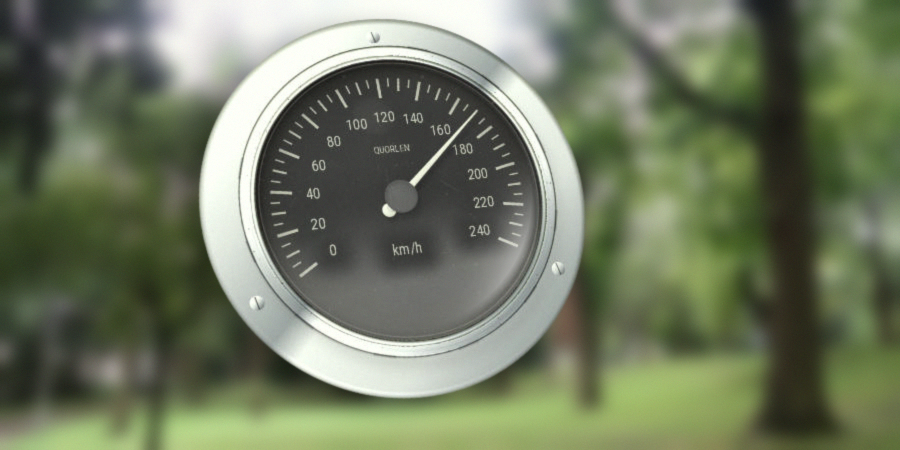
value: 170
